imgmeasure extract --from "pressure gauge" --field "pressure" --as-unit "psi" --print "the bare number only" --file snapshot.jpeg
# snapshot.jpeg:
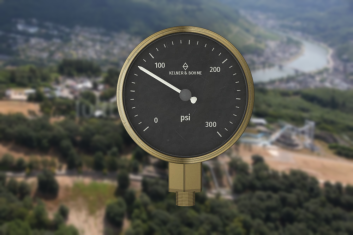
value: 80
